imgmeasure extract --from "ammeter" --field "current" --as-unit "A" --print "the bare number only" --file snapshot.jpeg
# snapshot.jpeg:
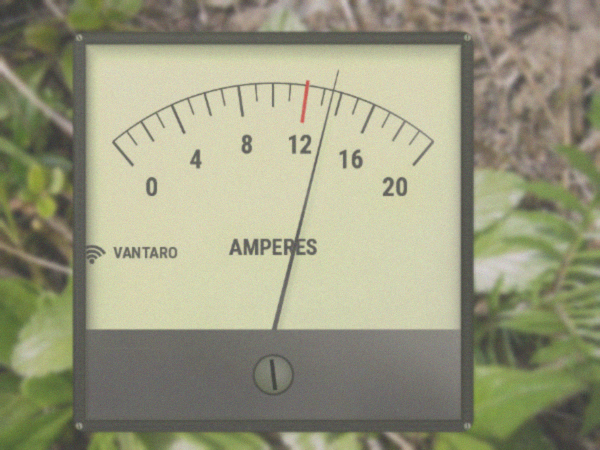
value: 13.5
